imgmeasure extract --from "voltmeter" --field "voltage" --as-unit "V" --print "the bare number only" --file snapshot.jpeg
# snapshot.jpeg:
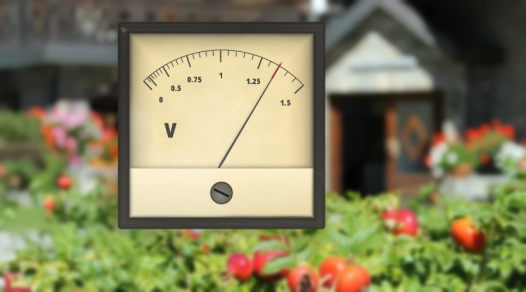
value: 1.35
